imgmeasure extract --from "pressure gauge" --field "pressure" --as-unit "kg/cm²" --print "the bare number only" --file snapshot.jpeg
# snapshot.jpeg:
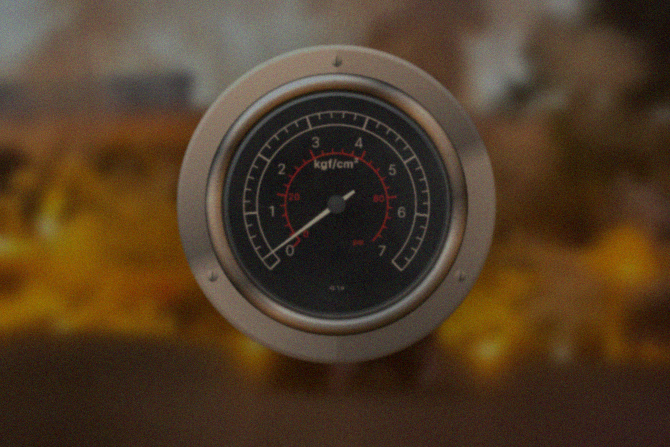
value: 0.2
